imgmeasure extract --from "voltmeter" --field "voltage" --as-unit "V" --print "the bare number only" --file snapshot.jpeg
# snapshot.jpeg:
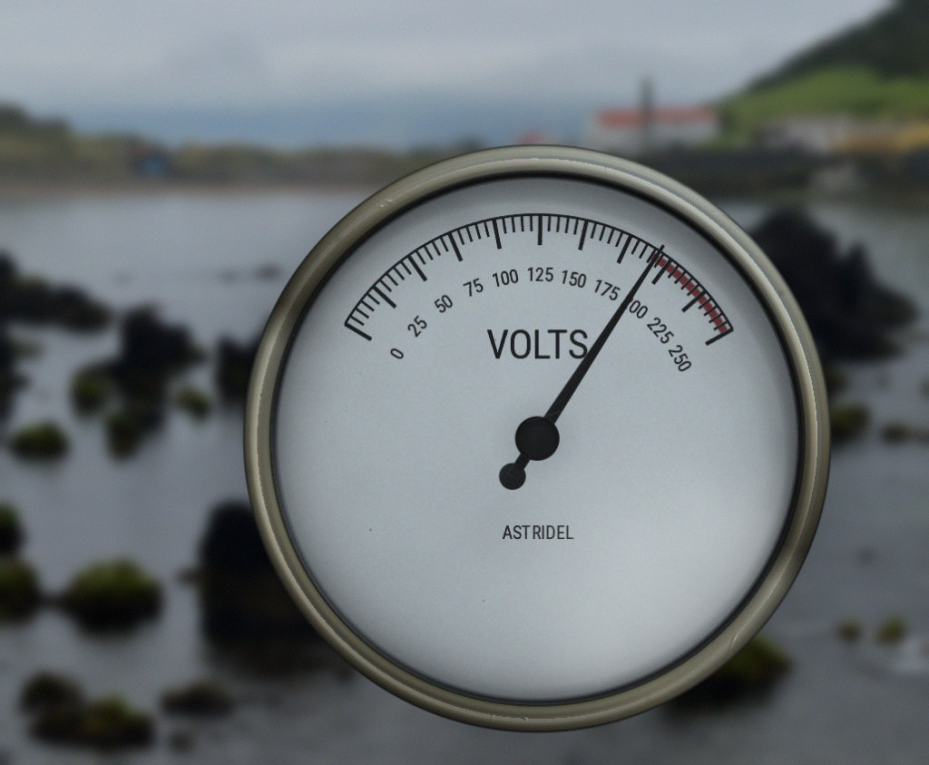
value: 192.5
